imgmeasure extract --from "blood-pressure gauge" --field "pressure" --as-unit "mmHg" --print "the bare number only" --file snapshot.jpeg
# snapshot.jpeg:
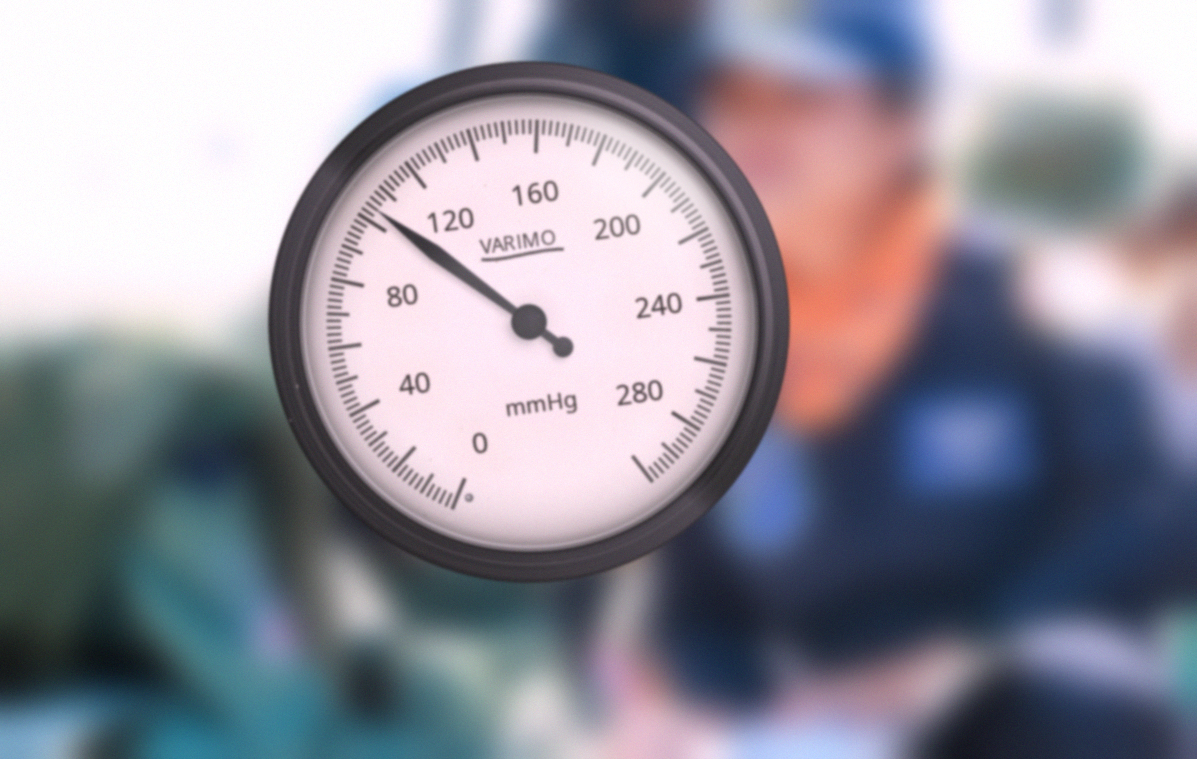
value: 104
